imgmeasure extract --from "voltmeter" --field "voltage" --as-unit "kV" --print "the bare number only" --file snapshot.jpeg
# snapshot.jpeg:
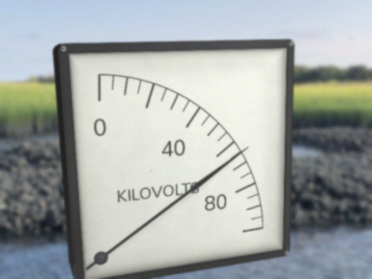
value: 65
